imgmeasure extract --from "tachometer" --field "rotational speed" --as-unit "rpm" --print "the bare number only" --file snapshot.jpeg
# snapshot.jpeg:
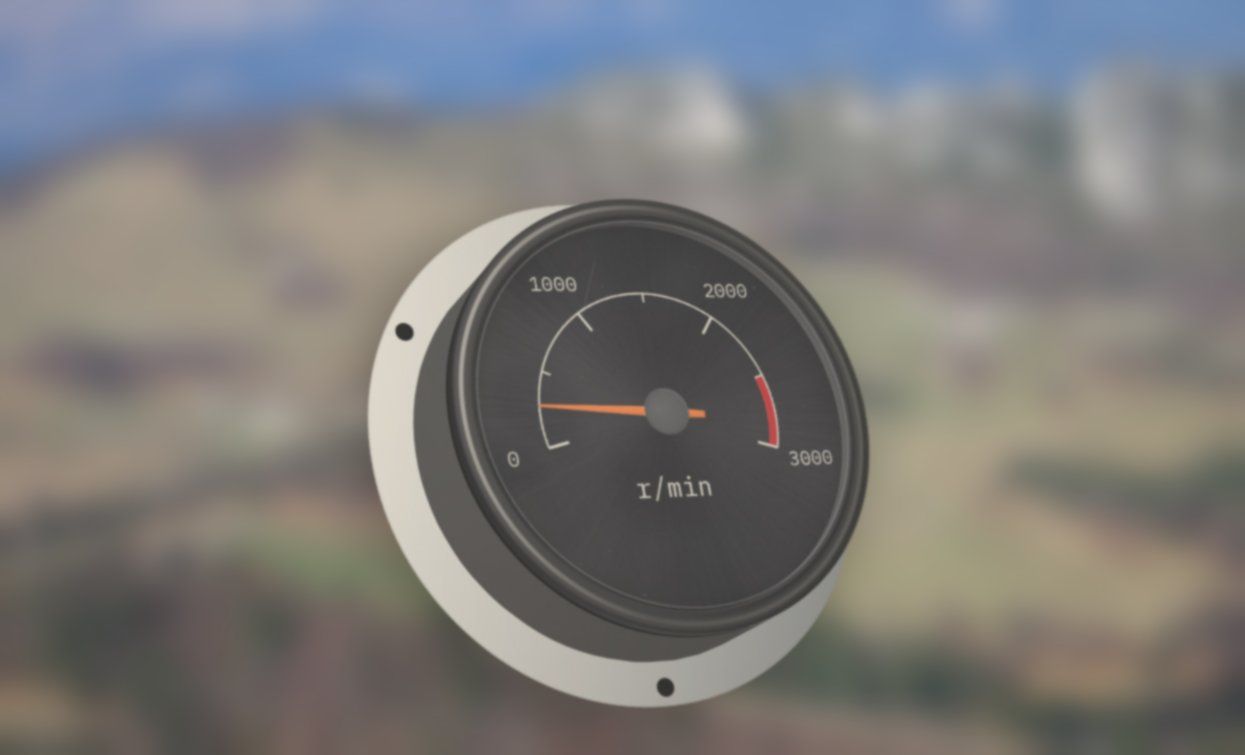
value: 250
